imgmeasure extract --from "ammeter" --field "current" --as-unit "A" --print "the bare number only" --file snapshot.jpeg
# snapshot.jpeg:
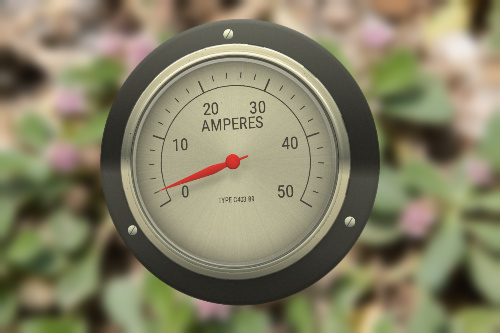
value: 2
